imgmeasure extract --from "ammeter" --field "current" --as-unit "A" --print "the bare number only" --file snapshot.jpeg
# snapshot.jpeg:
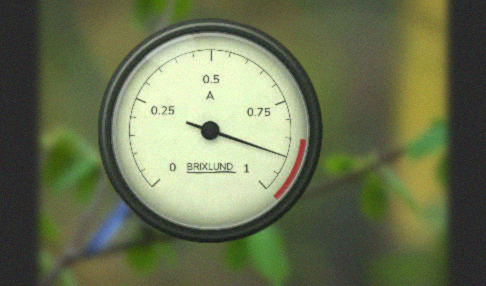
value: 0.9
